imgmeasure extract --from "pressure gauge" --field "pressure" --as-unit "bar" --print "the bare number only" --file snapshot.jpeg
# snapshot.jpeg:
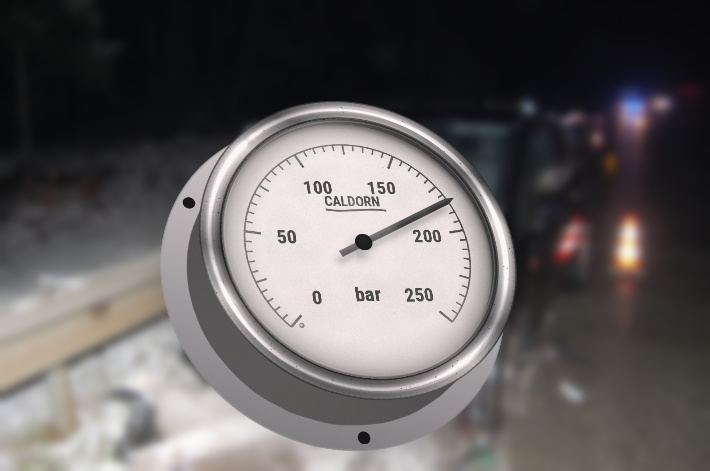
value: 185
